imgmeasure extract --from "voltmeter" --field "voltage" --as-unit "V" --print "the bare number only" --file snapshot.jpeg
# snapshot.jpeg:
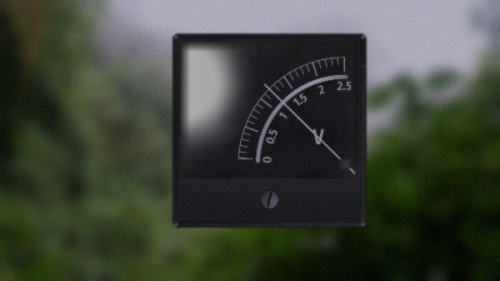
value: 1.2
